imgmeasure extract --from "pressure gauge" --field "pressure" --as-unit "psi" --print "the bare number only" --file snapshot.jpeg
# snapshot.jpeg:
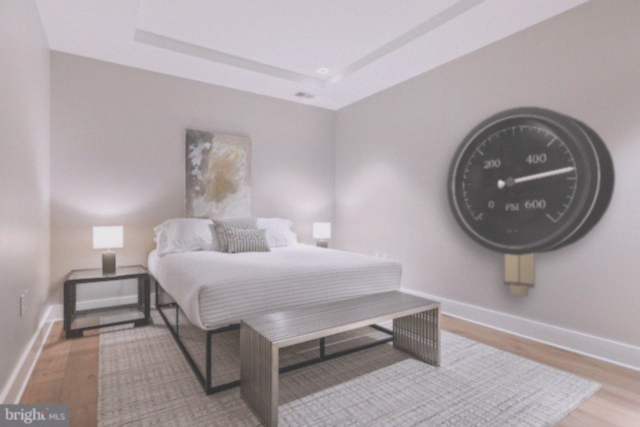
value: 480
